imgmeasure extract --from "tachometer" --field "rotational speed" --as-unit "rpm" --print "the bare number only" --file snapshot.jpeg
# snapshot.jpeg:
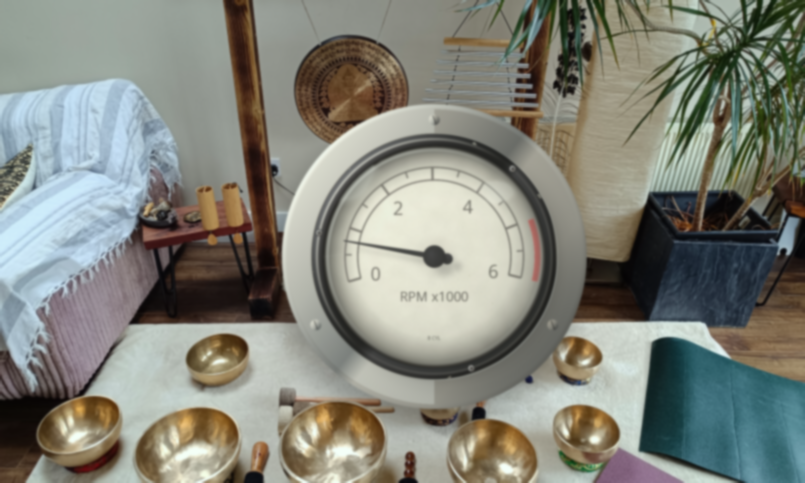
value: 750
